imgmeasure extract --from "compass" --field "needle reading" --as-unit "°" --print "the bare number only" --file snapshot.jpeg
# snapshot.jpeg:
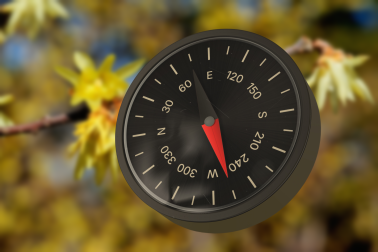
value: 255
